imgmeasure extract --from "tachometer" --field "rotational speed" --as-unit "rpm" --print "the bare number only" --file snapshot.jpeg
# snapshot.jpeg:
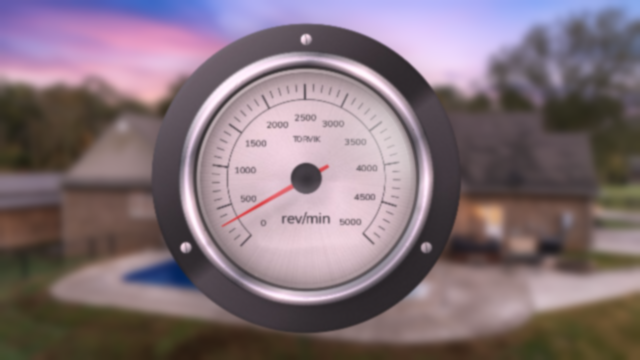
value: 300
